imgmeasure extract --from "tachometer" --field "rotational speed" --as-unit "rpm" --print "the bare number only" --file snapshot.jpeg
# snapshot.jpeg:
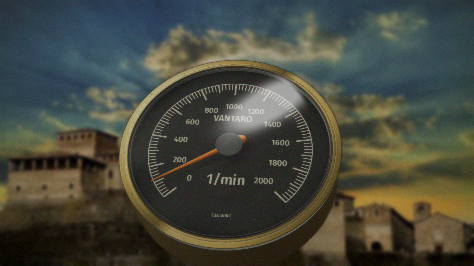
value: 100
